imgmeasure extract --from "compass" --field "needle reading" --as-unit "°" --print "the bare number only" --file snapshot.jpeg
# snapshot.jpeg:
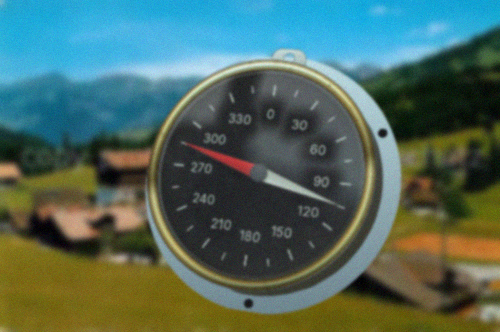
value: 285
